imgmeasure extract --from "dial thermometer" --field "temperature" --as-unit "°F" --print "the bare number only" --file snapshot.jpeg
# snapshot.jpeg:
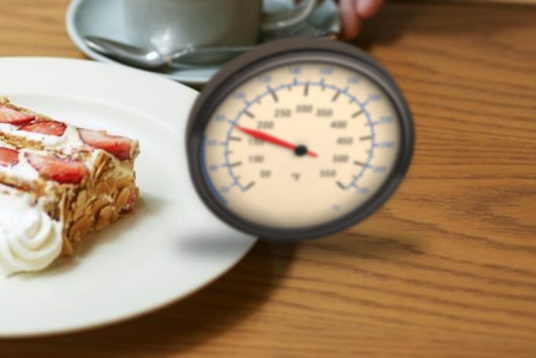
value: 175
